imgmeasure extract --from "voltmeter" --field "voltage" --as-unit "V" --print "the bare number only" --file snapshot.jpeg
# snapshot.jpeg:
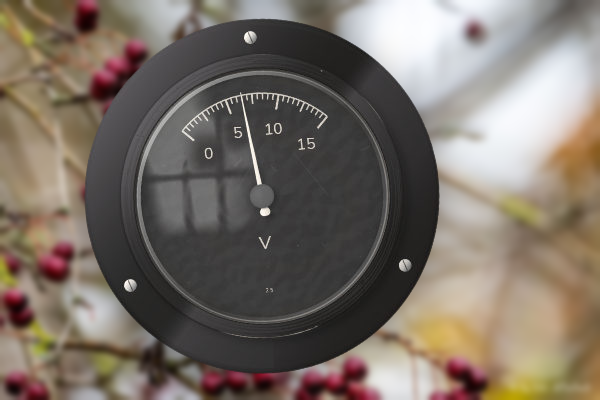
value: 6.5
